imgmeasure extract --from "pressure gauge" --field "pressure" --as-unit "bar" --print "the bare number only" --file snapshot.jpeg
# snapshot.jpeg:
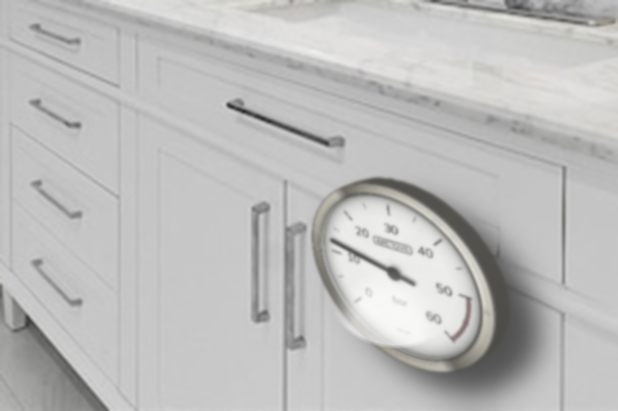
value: 12.5
